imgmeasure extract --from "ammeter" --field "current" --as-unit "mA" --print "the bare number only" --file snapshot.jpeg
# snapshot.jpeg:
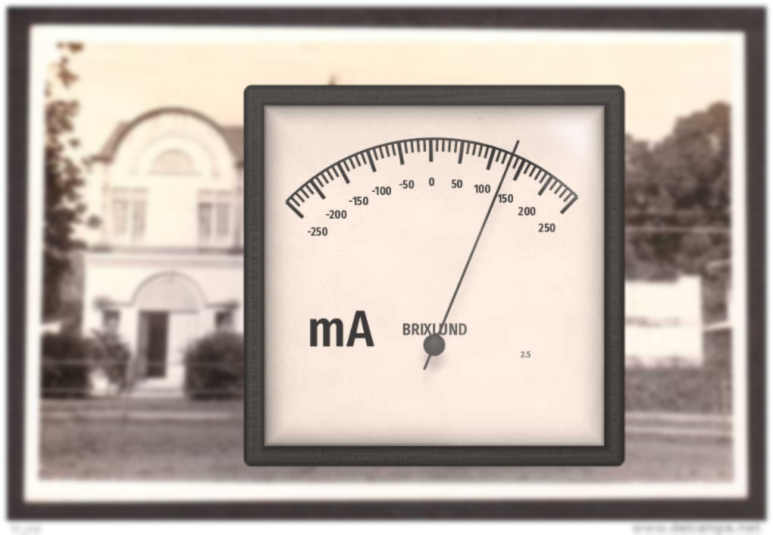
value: 130
